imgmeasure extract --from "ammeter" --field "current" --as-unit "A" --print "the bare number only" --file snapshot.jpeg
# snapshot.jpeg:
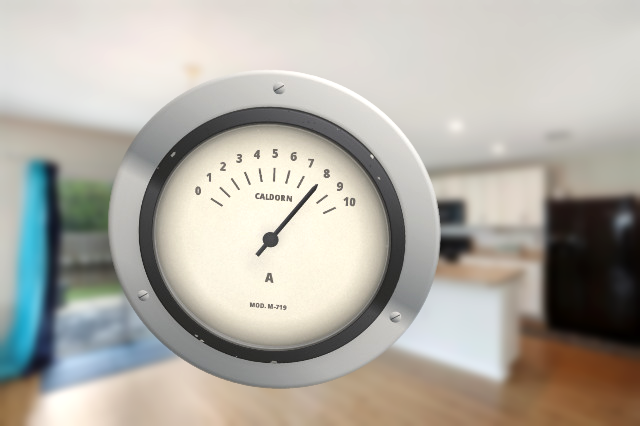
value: 8
